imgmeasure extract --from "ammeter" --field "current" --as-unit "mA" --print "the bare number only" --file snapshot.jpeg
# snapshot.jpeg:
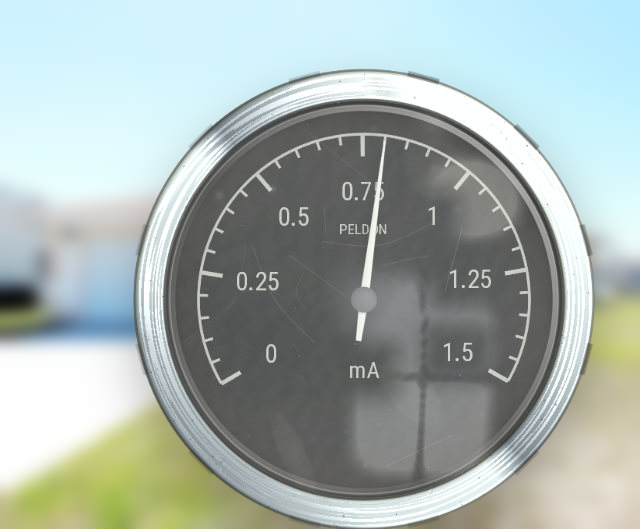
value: 0.8
